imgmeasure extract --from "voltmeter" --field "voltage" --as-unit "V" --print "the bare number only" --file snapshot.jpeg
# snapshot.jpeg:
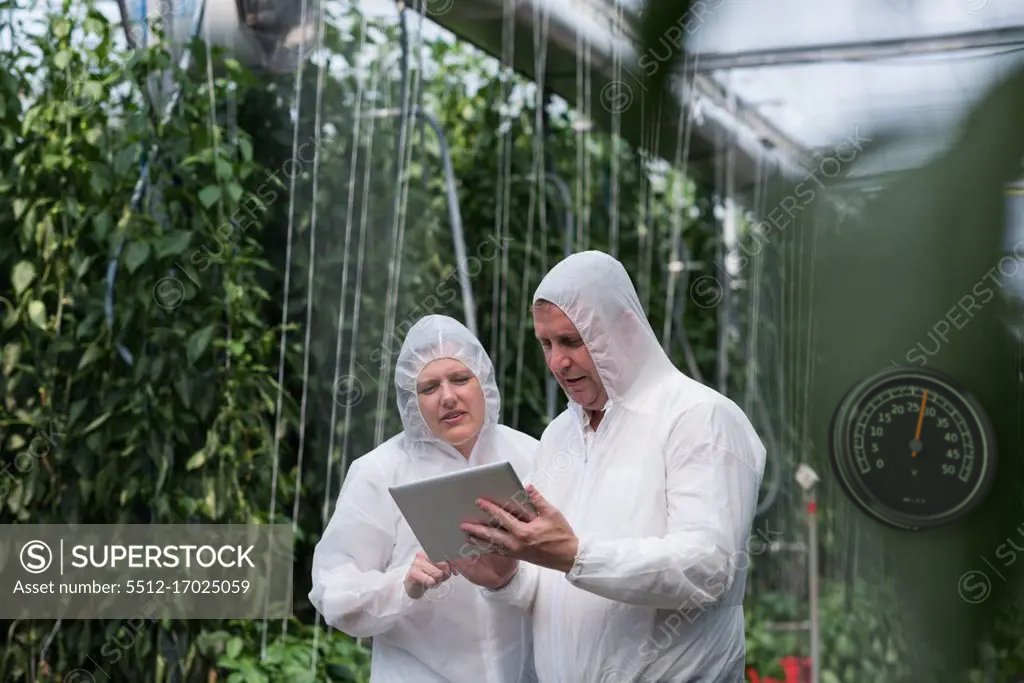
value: 27.5
